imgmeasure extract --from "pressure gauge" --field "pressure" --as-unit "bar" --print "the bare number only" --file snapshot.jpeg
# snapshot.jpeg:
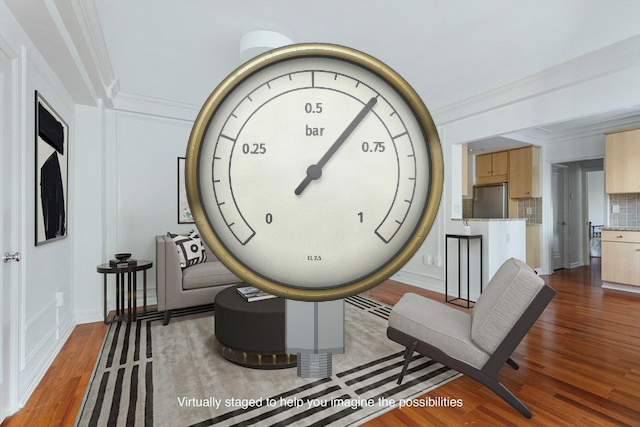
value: 0.65
